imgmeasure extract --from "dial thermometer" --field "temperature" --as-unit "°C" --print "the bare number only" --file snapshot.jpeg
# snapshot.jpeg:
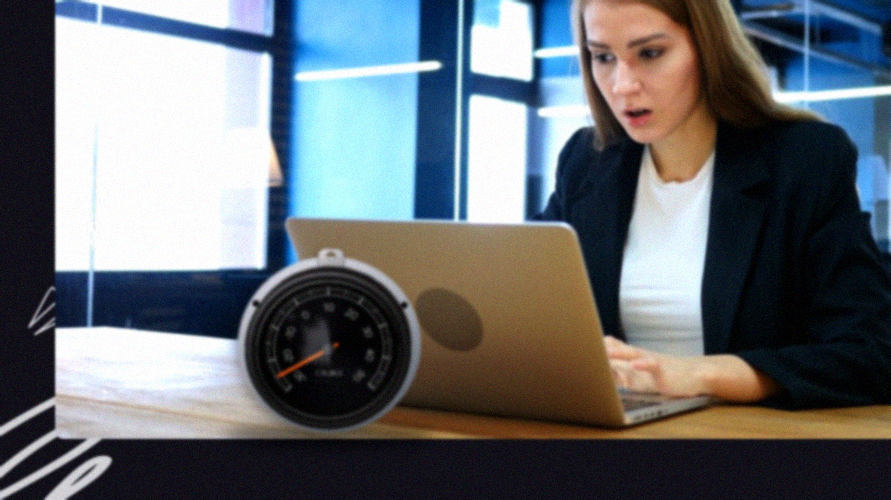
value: -25
